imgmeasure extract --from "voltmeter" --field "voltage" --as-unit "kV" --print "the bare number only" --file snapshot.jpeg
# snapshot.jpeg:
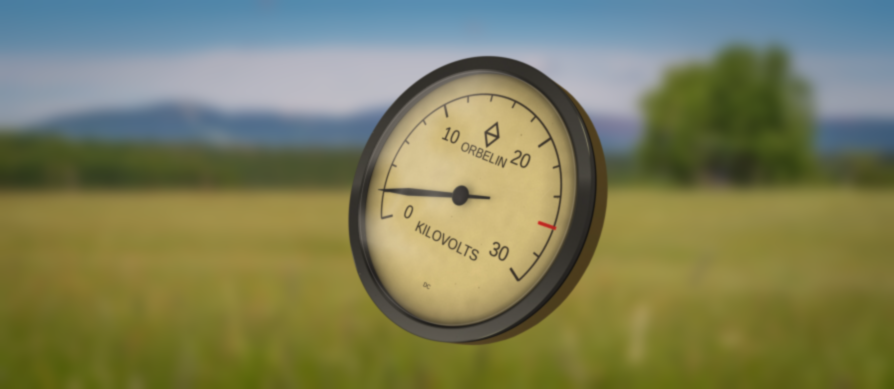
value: 2
